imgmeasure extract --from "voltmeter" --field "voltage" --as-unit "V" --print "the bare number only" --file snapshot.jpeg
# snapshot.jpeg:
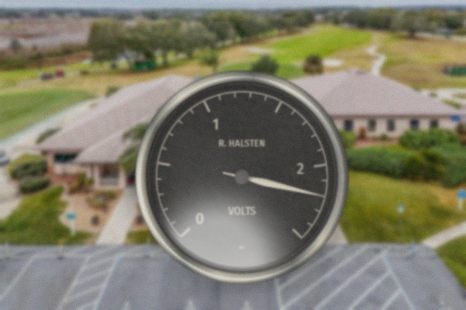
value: 2.2
